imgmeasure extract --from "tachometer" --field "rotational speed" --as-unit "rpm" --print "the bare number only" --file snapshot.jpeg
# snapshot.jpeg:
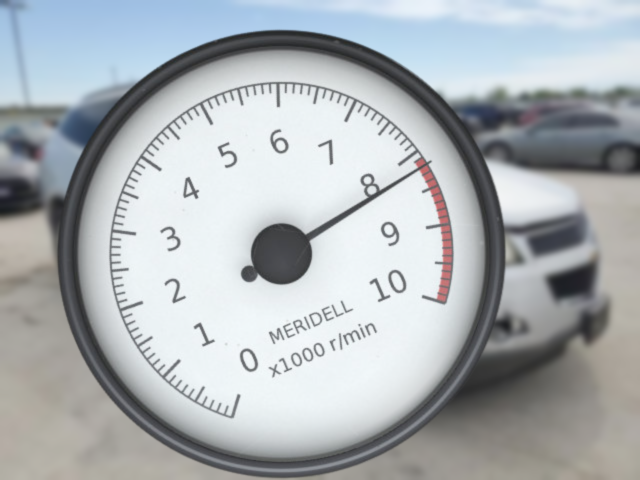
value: 8200
